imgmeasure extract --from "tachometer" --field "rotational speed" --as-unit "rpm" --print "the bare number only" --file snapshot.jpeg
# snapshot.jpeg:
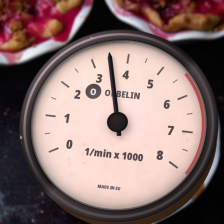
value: 3500
